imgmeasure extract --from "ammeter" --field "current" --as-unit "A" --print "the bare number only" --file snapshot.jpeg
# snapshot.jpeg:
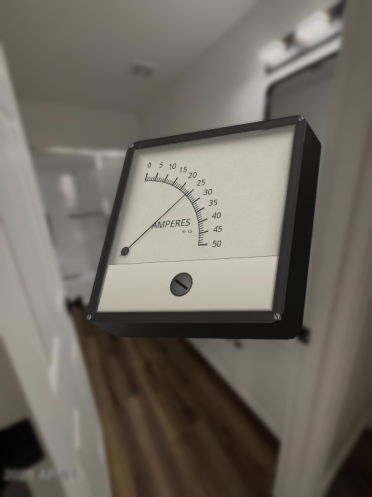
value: 25
